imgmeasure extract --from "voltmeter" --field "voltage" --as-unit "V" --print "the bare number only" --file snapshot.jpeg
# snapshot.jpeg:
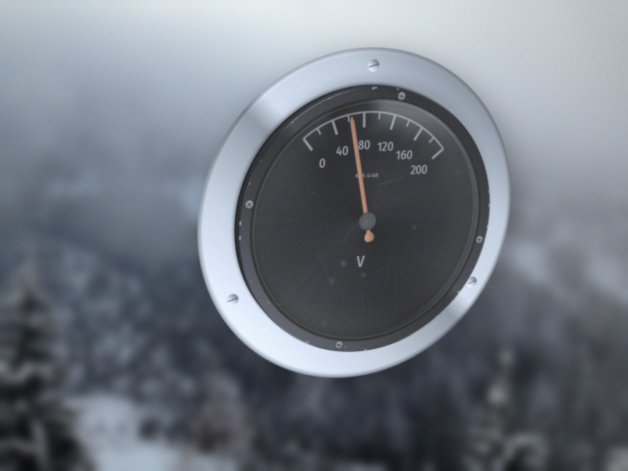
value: 60
